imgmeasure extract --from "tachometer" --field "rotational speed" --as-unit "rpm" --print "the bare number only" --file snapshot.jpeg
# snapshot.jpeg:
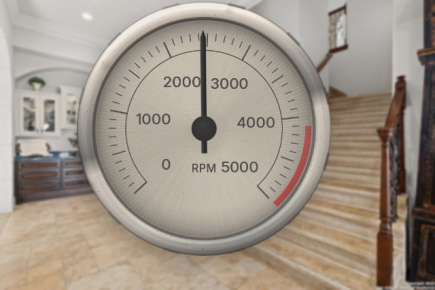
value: 2450
